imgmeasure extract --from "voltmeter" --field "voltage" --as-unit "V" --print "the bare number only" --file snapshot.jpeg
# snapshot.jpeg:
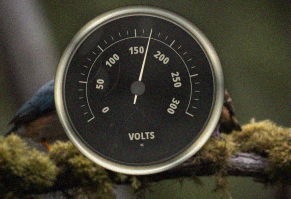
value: 170
